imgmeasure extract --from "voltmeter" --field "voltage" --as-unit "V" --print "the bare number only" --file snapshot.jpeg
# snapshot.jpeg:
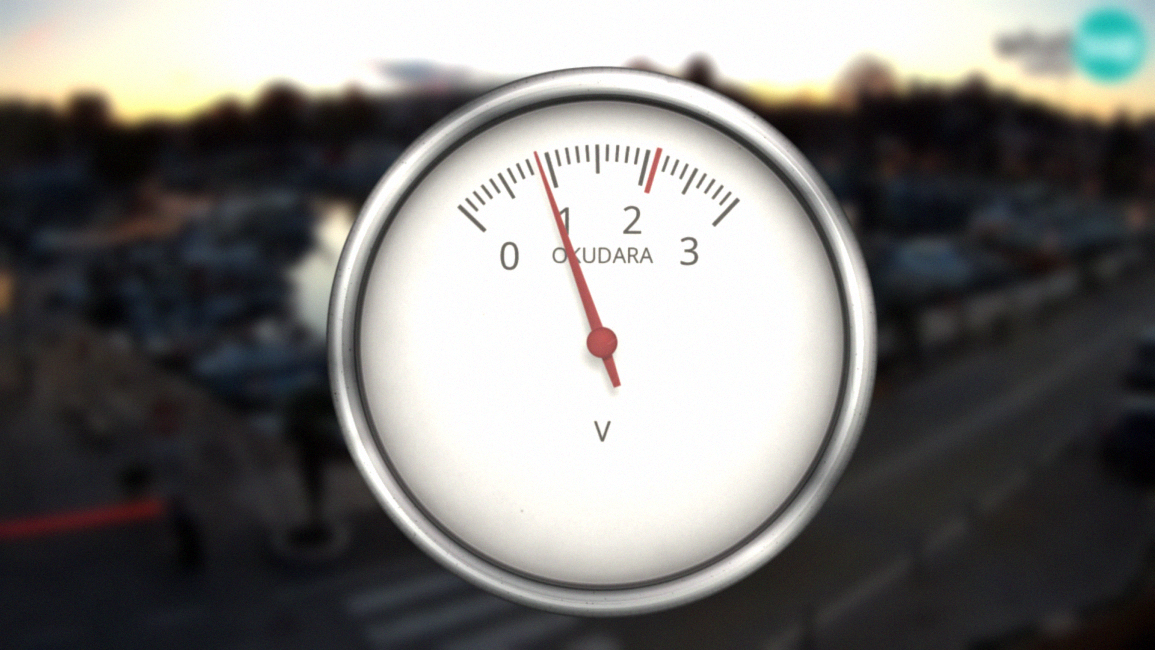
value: 0.9
